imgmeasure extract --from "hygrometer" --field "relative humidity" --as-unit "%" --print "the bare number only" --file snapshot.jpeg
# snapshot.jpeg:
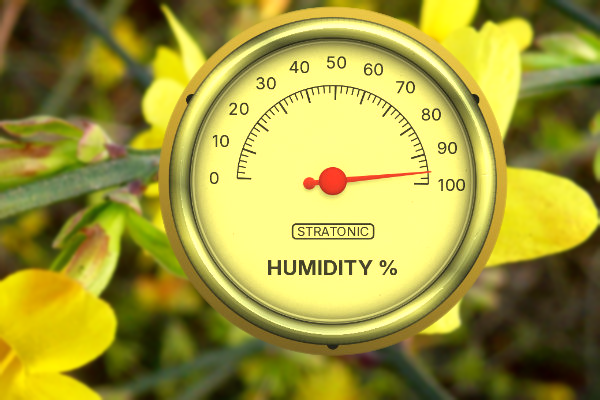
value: 96
